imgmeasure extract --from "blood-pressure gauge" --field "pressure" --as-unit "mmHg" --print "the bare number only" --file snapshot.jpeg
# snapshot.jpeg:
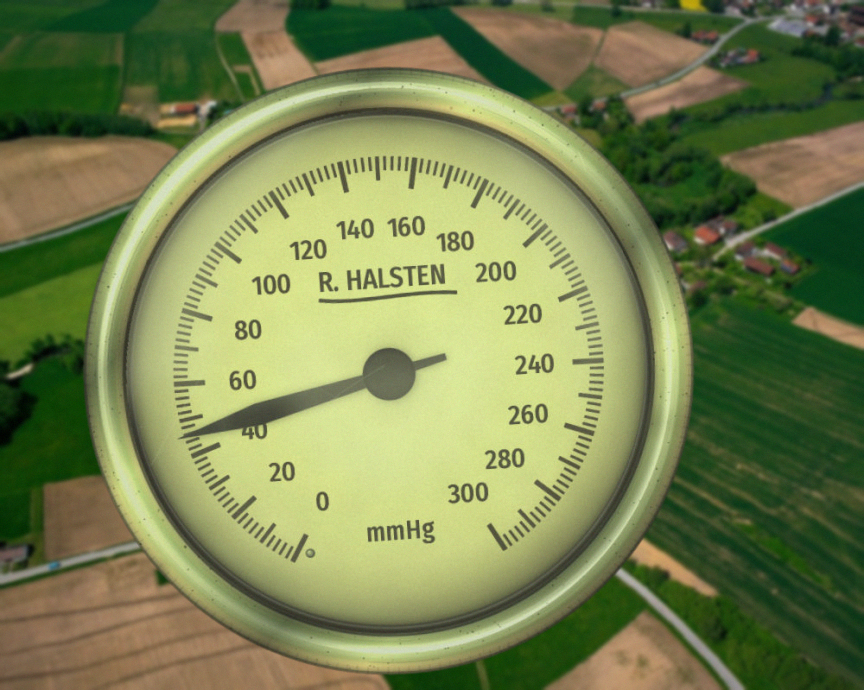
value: 46
